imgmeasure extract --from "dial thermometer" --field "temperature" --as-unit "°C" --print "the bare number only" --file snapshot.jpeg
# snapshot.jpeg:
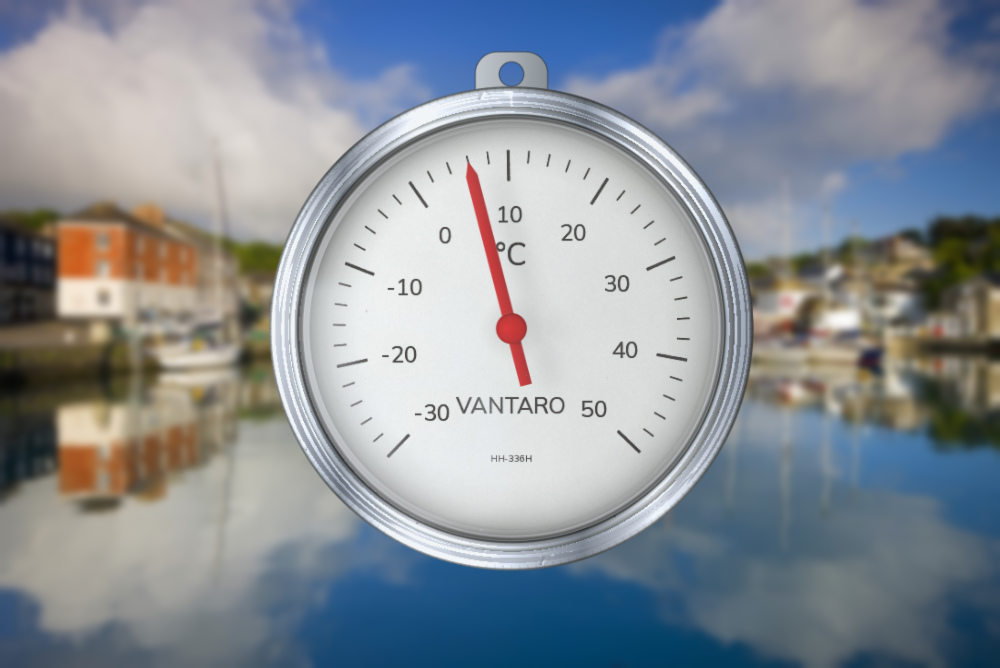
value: 6
